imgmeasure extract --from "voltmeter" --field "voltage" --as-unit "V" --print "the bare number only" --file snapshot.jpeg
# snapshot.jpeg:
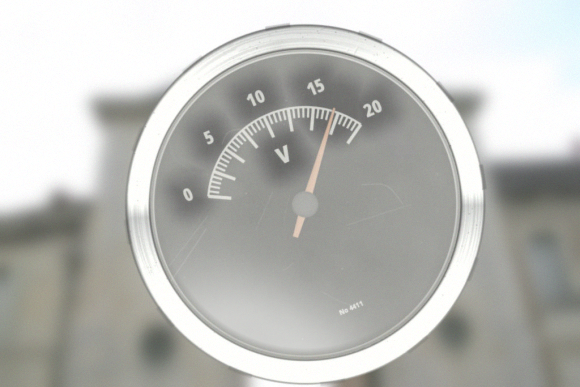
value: 17
